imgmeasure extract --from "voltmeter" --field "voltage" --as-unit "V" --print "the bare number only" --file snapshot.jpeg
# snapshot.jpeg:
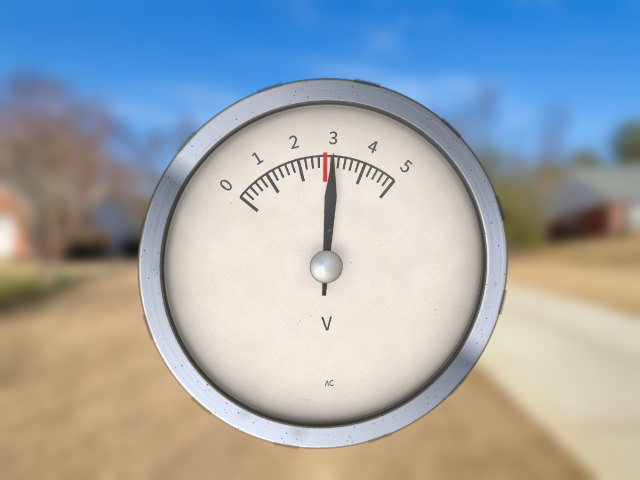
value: 3
